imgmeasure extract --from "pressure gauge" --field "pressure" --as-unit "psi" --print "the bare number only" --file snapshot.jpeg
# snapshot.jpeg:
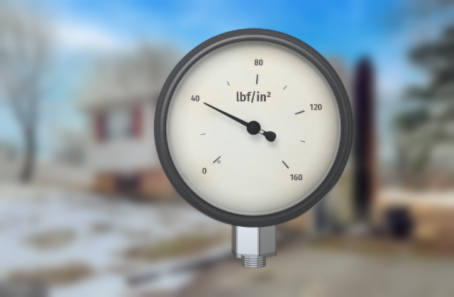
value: 40
